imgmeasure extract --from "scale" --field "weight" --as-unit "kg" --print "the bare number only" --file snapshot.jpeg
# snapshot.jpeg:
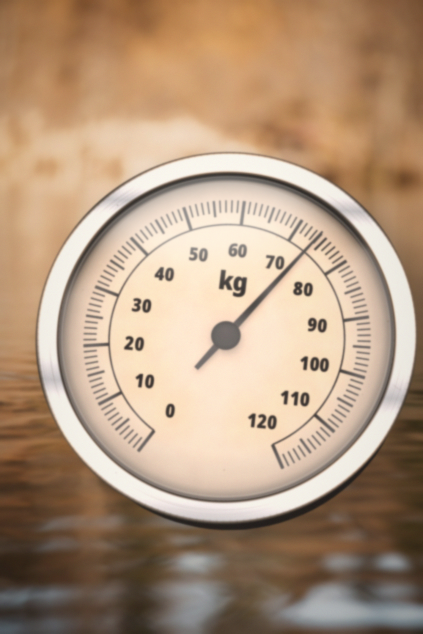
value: 74
